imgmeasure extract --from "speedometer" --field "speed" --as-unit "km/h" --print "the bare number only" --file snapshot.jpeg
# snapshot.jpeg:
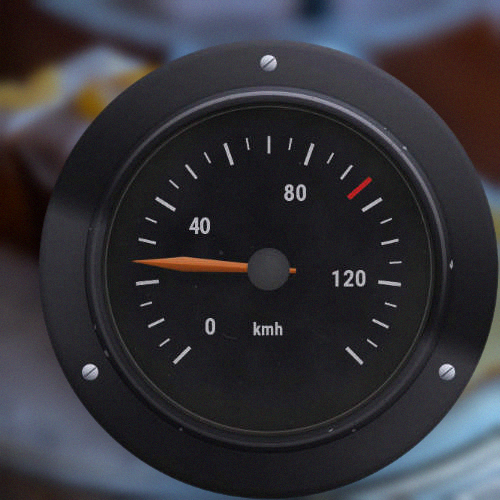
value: 25
